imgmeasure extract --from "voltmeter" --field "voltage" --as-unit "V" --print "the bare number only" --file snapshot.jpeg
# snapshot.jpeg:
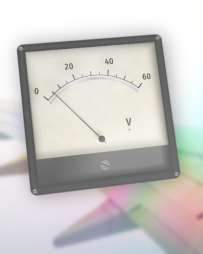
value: 5
